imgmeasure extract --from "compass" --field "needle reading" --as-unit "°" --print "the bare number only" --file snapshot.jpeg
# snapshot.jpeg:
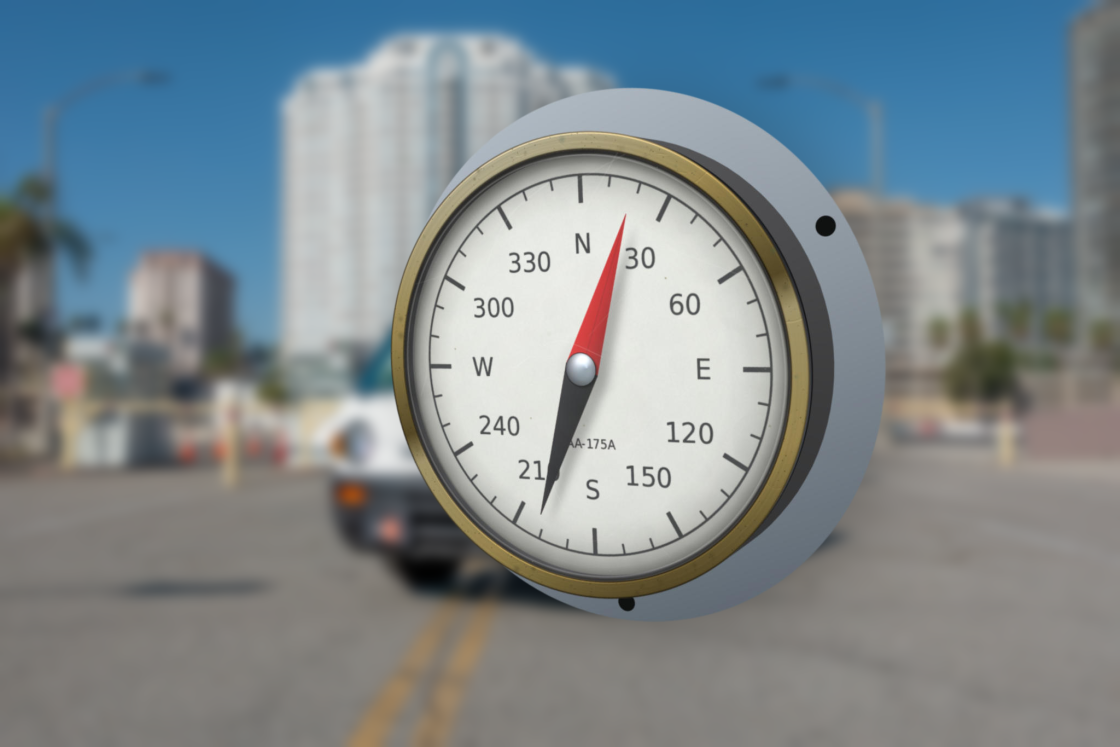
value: 20
